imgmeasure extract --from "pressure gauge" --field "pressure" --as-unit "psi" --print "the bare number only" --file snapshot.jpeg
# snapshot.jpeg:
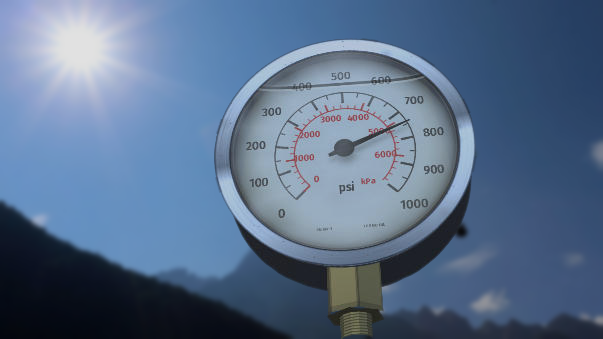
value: 750
